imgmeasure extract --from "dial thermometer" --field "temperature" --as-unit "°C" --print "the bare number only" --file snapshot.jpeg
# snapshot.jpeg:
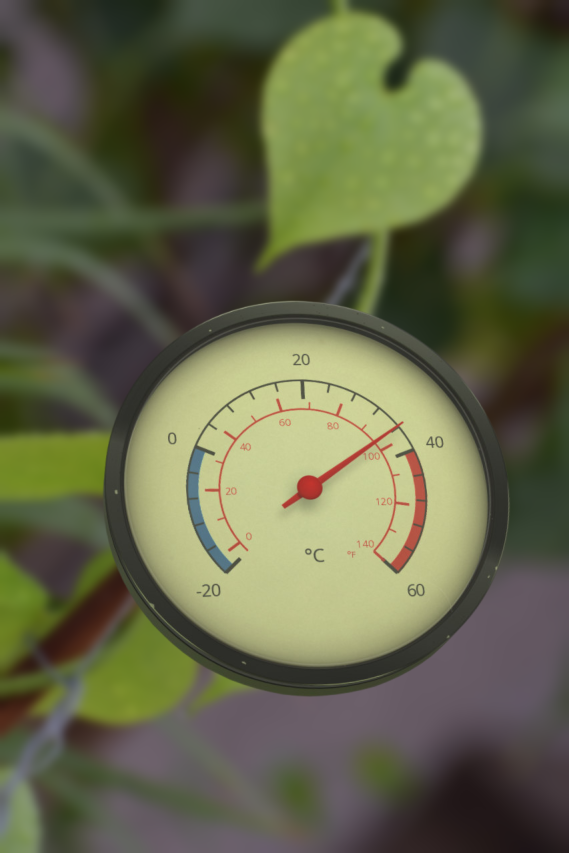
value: 36
